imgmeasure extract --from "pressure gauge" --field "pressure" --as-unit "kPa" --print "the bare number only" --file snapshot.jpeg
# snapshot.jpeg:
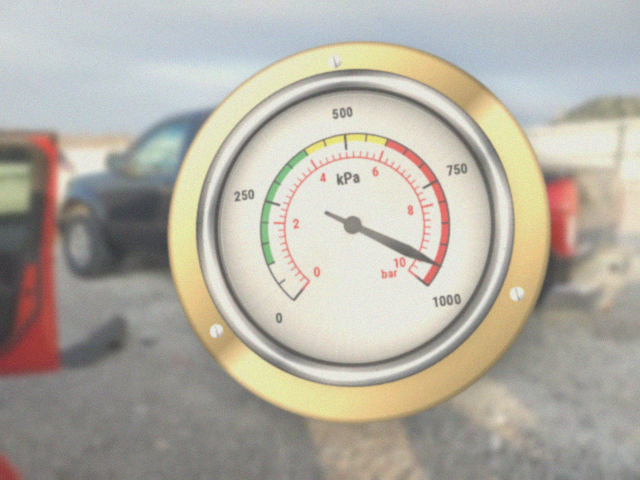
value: 950
